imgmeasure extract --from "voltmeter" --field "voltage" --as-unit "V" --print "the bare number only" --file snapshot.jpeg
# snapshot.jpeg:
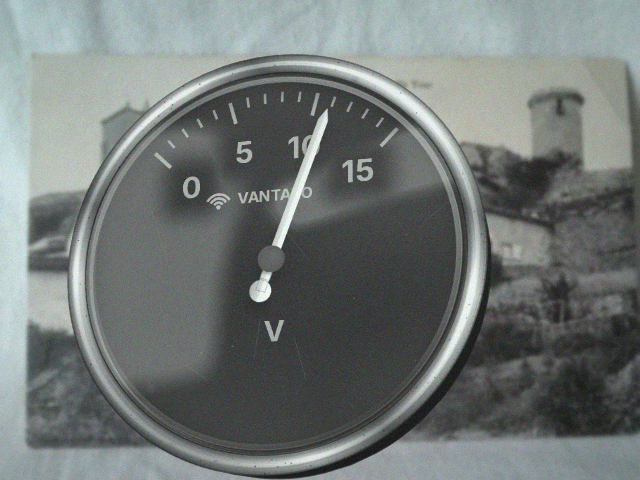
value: 11
